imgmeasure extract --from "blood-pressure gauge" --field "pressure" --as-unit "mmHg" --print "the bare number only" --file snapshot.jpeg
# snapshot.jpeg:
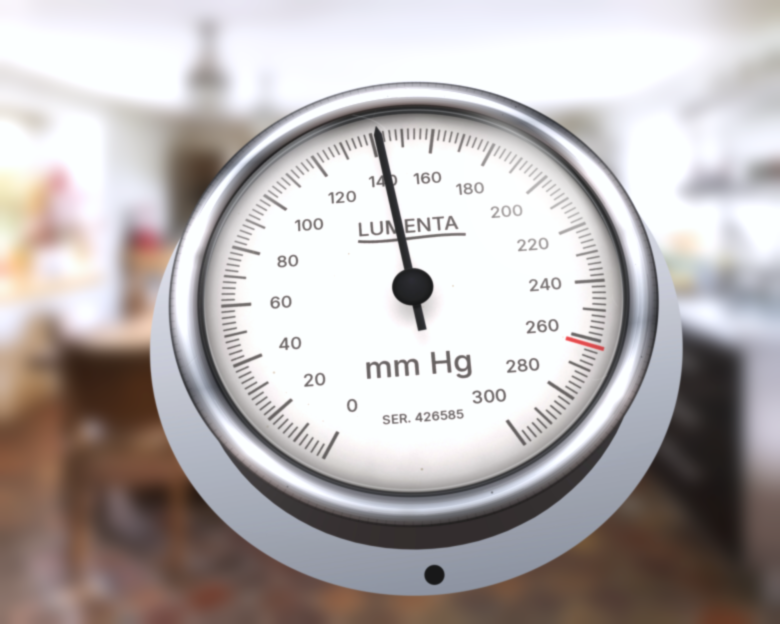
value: 142
